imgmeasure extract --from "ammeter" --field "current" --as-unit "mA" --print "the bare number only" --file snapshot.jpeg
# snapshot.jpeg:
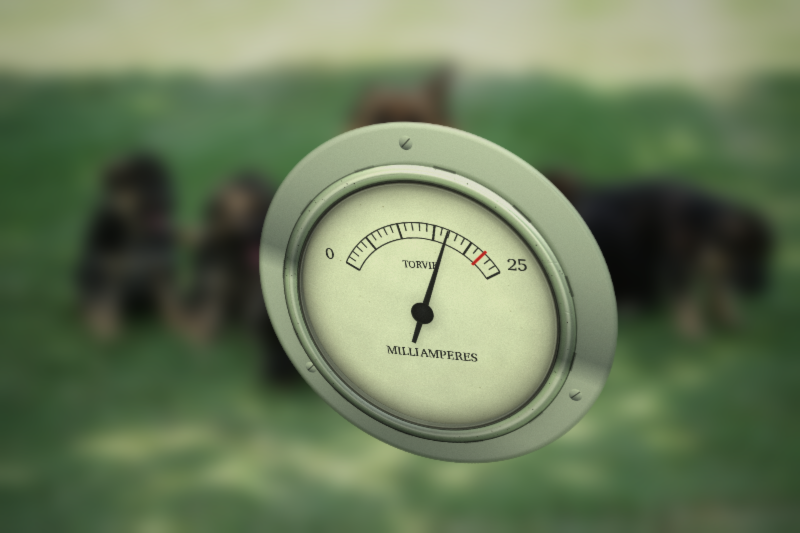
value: 17
